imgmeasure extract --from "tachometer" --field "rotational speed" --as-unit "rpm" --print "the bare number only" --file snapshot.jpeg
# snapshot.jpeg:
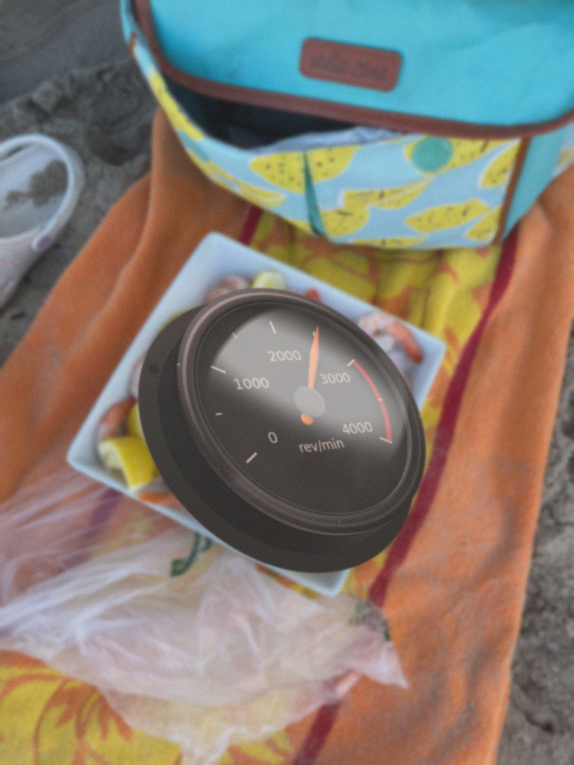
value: 2500
